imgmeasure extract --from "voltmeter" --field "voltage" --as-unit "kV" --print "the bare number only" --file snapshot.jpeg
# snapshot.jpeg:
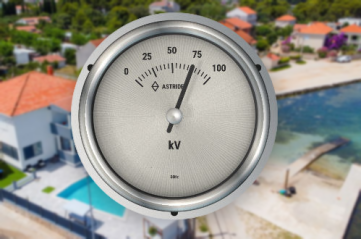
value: 75
